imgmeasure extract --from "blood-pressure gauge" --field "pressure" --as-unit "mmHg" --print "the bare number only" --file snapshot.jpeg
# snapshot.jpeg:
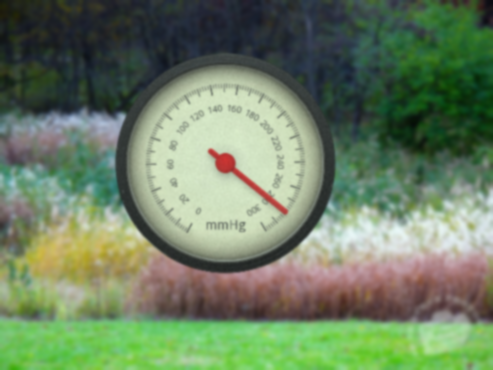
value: 280
